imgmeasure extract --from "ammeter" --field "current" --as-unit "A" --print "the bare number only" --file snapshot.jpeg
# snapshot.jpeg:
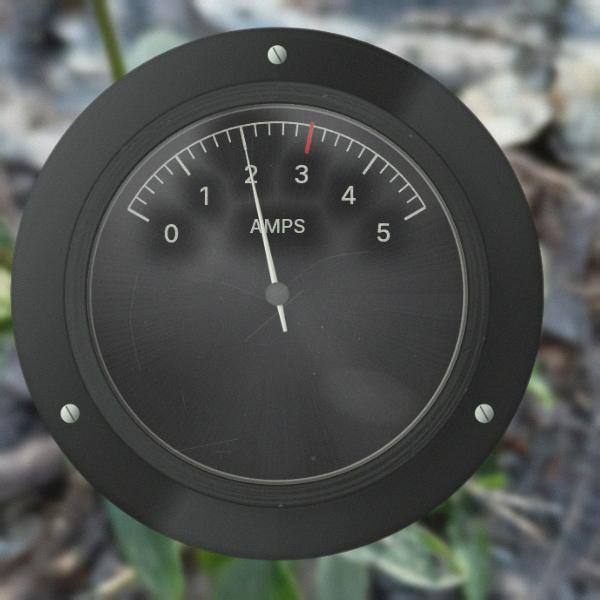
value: 2
